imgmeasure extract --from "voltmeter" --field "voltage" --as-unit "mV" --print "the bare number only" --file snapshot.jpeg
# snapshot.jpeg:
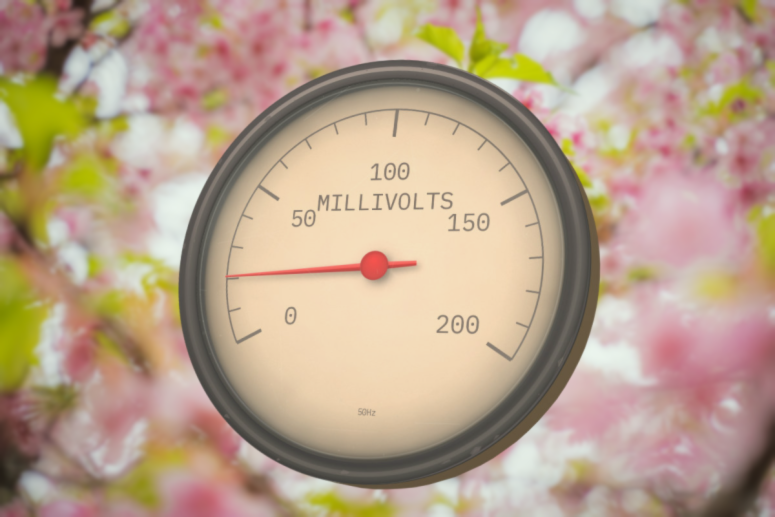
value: 20
